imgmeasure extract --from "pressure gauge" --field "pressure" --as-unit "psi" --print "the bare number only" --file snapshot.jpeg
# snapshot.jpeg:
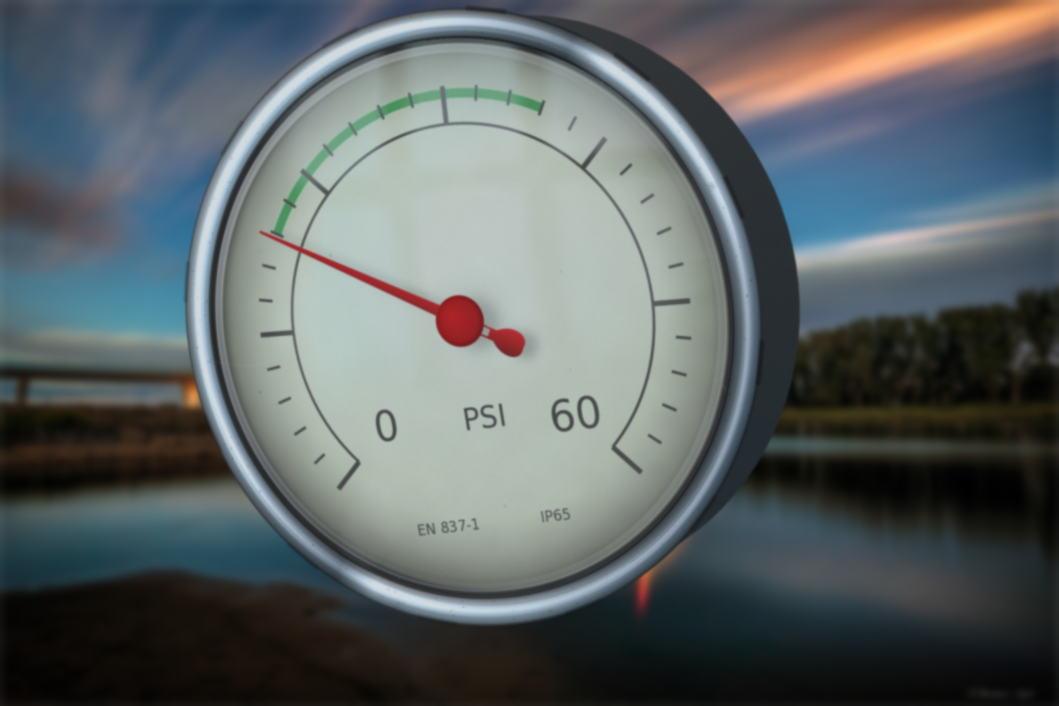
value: 16
